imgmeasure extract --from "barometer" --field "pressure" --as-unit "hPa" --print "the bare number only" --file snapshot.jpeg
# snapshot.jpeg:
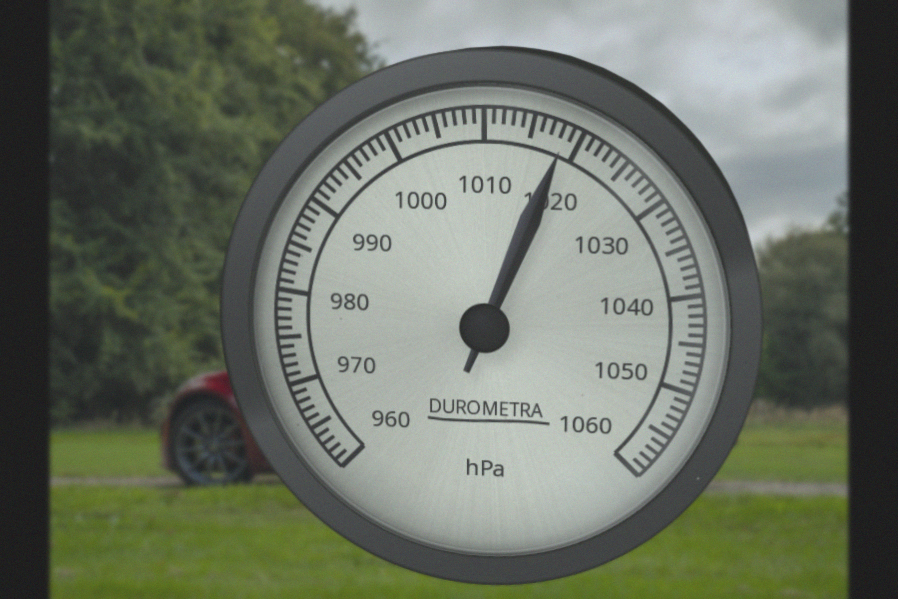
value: 1018.5
